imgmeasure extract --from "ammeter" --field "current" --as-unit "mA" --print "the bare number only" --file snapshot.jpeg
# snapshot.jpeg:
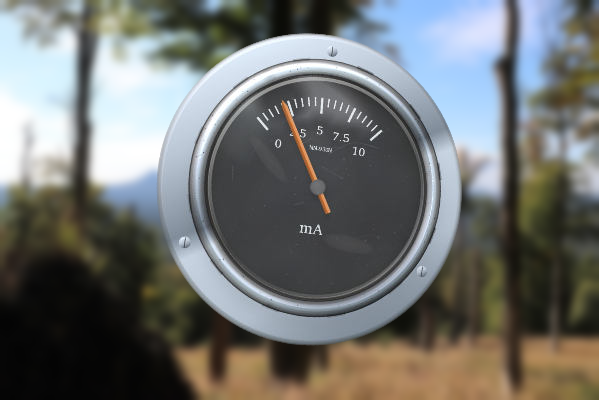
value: 2
